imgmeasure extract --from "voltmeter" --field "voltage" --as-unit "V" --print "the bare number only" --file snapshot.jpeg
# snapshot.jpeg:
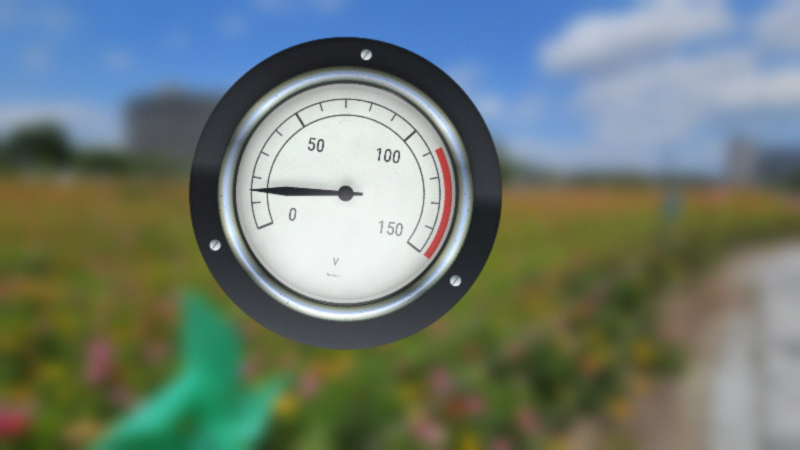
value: 15
